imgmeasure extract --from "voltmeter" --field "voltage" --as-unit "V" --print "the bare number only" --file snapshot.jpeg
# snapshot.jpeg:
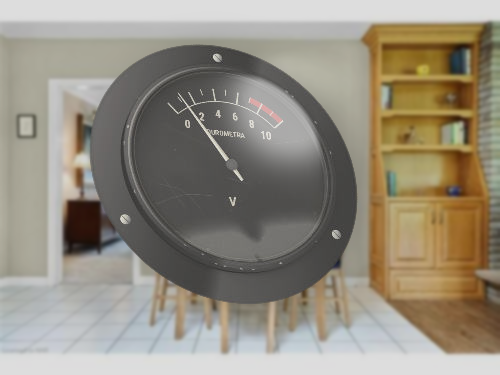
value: 1
